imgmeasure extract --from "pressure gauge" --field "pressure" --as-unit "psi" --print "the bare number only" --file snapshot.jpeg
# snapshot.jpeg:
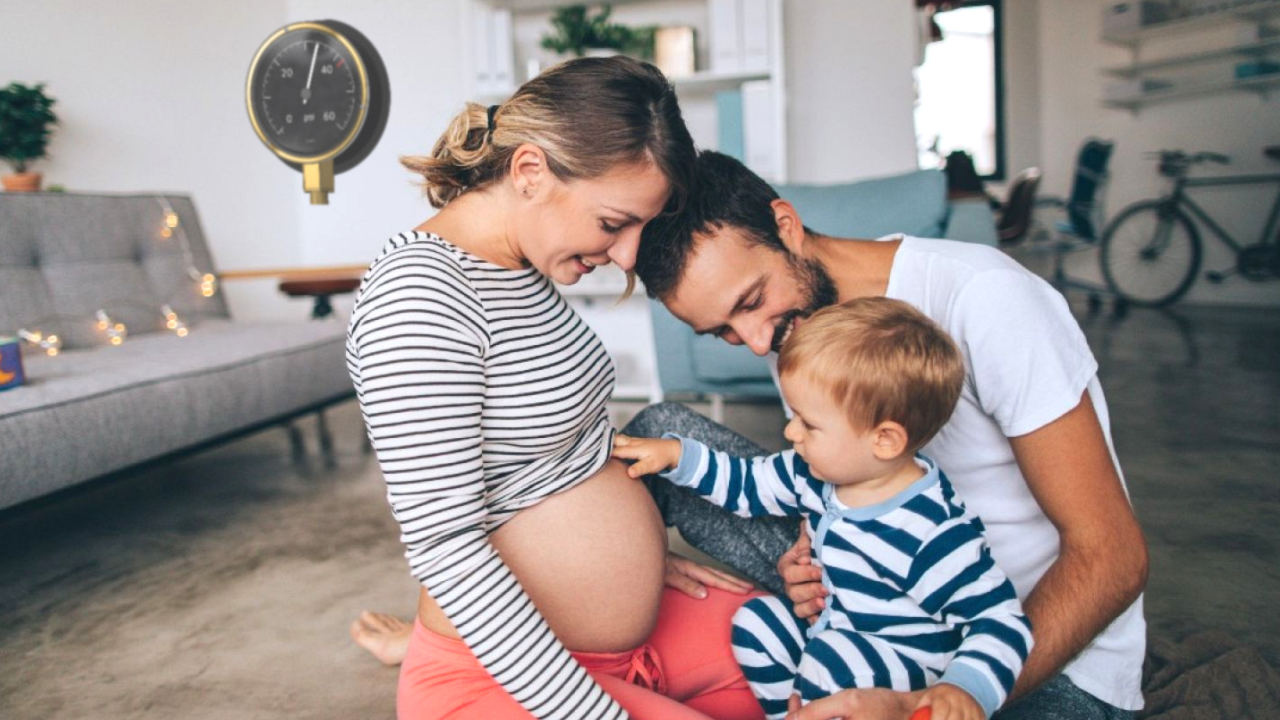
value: 34
